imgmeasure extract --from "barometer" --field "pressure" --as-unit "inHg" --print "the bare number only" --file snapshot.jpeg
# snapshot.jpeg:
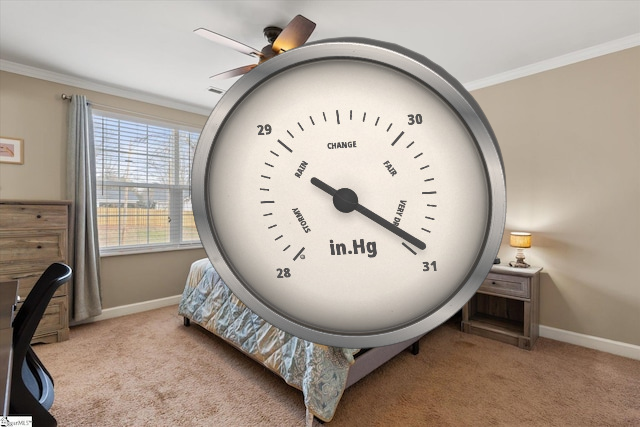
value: 30.9
